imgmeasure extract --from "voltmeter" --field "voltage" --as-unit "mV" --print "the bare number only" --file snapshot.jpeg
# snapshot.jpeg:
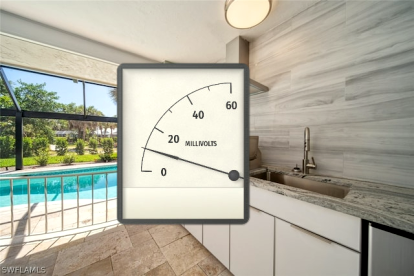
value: 10
